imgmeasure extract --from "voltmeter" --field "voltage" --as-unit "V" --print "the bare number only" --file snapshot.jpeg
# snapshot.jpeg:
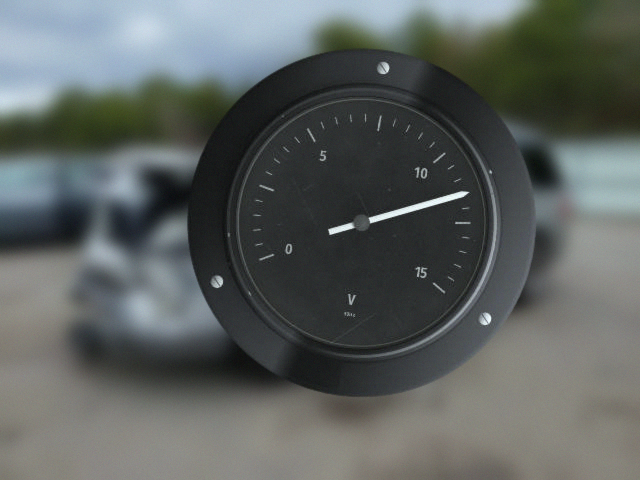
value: 11.5
